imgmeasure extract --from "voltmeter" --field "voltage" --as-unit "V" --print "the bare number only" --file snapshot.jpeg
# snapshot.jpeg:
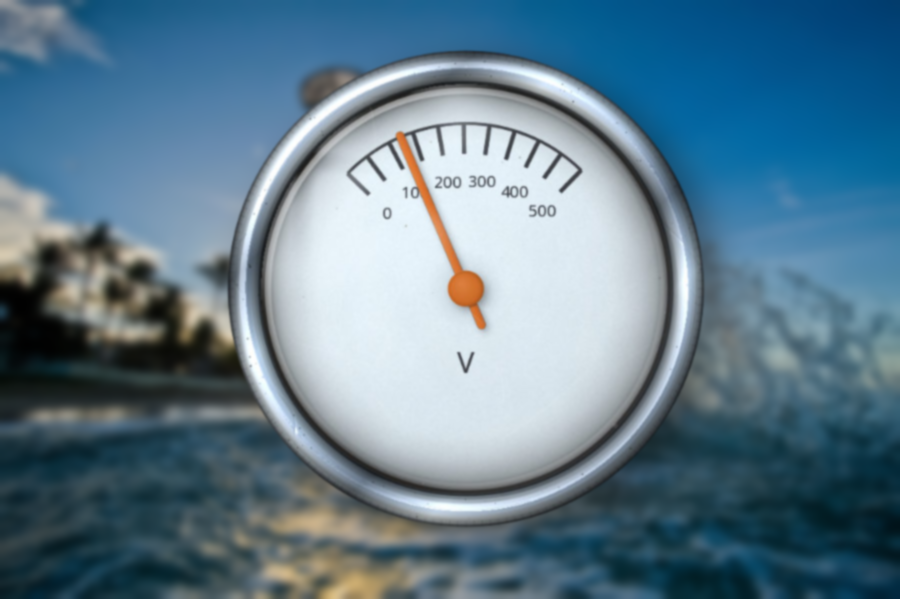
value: 125
